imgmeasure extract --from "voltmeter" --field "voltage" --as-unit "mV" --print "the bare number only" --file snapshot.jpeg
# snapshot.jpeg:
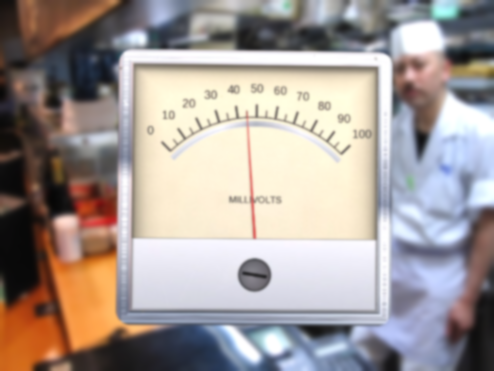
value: 45
